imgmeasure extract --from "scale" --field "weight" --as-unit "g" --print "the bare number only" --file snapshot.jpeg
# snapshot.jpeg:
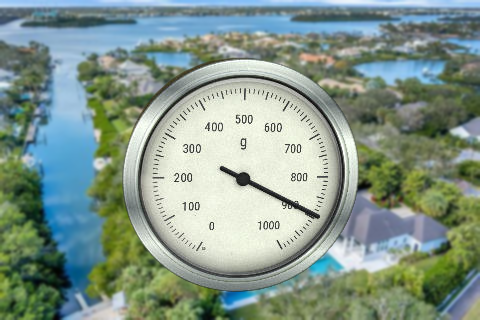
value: 890
